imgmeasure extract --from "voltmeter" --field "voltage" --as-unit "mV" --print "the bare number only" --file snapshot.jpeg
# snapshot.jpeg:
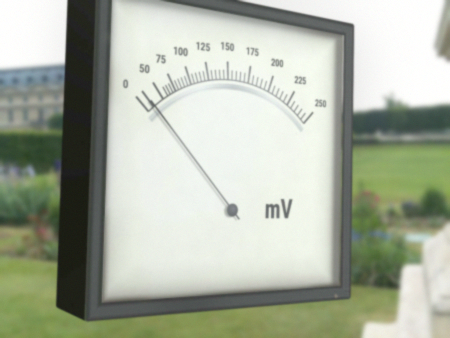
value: 25
